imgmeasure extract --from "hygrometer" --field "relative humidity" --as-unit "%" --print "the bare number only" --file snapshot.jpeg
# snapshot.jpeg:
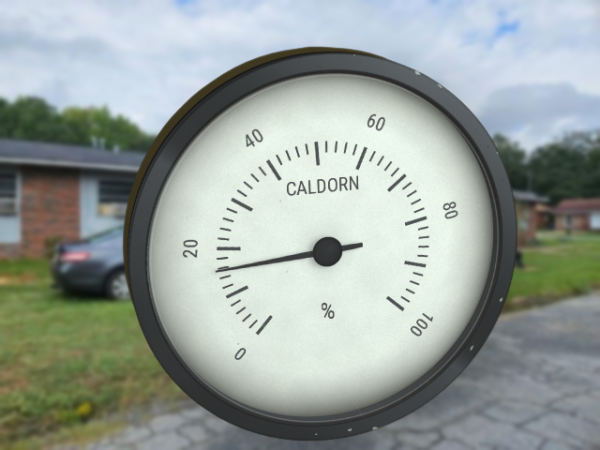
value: 16
